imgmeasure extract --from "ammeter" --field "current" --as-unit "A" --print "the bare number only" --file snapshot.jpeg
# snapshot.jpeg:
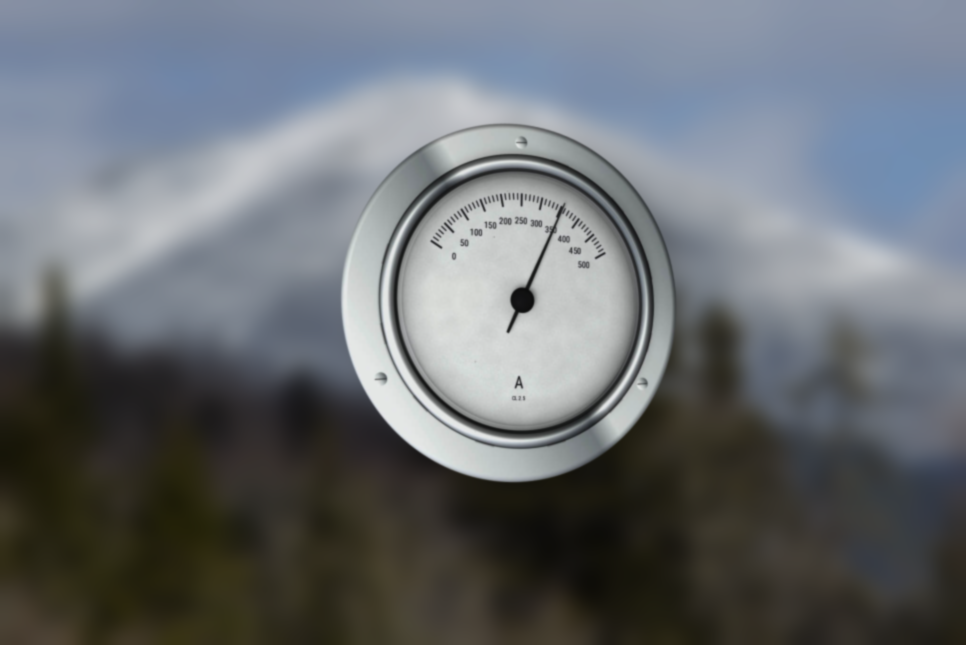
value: 350
